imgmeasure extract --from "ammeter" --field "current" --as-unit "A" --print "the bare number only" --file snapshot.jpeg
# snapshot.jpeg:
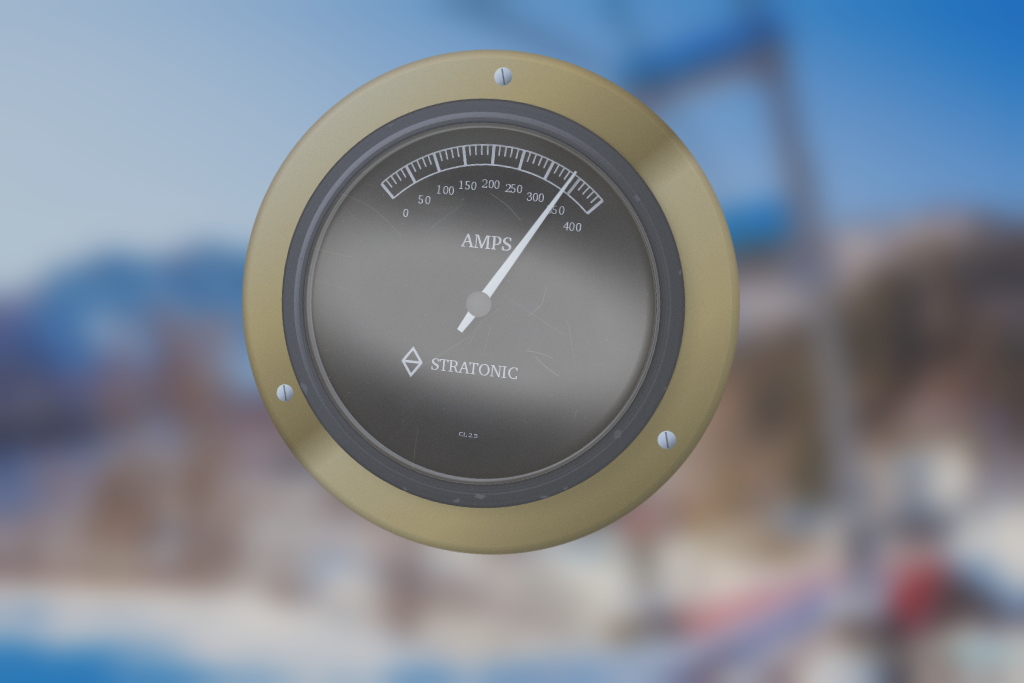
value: 340
